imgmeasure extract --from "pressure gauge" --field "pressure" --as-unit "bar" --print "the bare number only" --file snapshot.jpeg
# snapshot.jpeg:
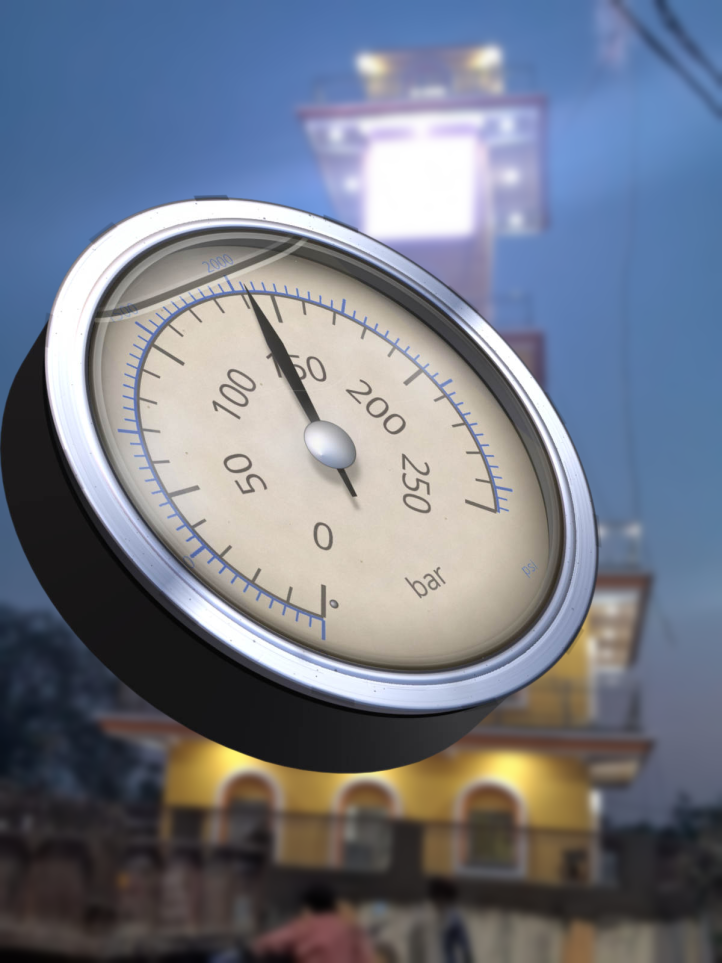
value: 140
